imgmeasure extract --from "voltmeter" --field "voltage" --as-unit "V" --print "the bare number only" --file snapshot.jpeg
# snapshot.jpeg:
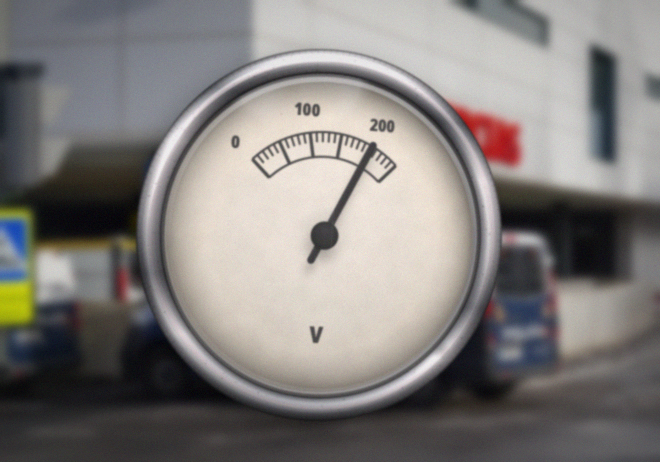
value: 200
